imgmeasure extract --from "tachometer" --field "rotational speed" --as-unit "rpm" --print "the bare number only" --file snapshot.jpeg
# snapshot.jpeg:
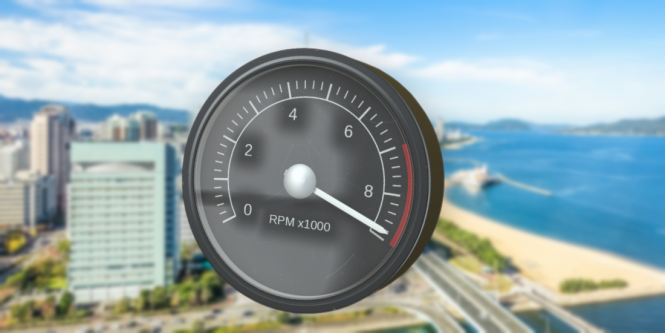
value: 8800
